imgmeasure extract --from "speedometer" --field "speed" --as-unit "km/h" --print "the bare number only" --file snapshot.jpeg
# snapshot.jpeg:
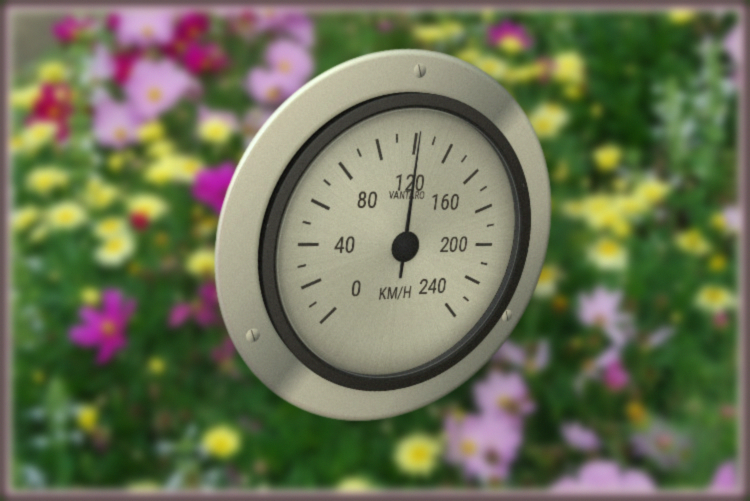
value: 120
